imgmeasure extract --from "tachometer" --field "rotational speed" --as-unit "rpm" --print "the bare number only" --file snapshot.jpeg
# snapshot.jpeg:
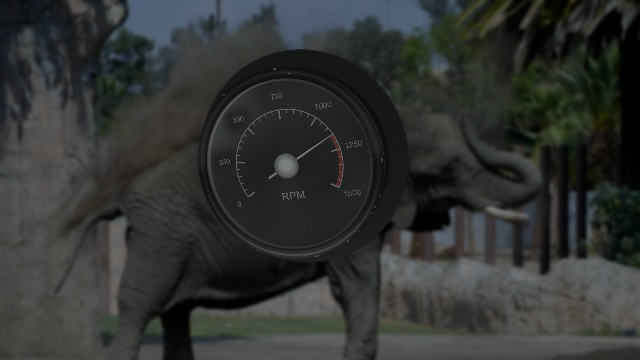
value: 1150
